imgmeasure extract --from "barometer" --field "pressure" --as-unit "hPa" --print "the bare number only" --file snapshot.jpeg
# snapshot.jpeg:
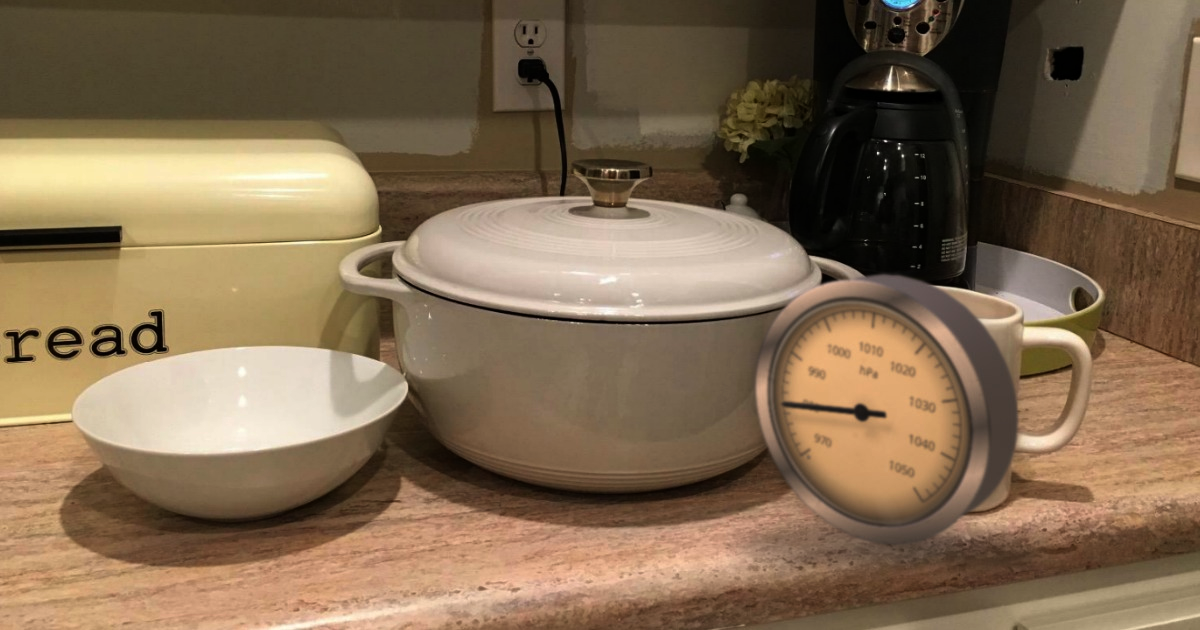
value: 980
